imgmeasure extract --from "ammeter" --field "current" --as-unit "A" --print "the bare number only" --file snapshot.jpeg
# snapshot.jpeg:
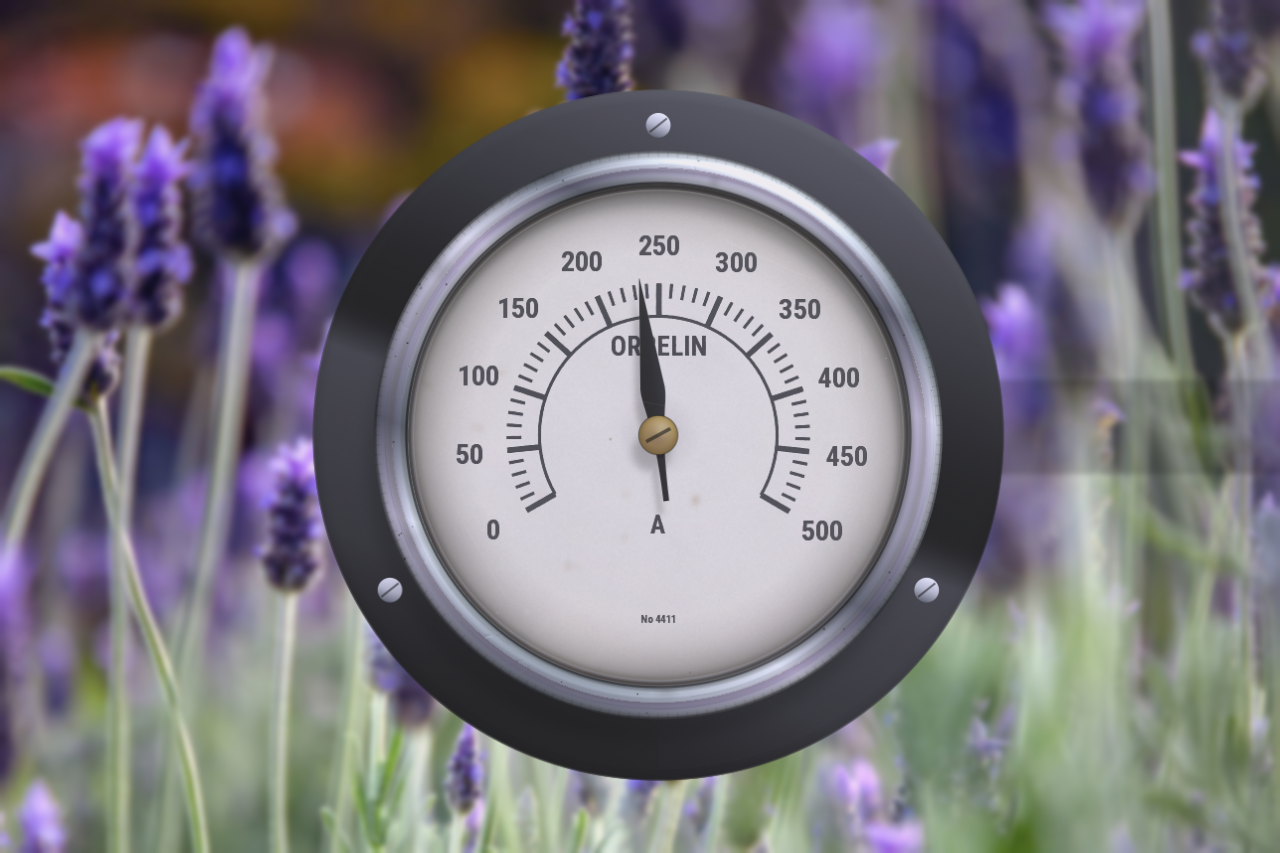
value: 235
